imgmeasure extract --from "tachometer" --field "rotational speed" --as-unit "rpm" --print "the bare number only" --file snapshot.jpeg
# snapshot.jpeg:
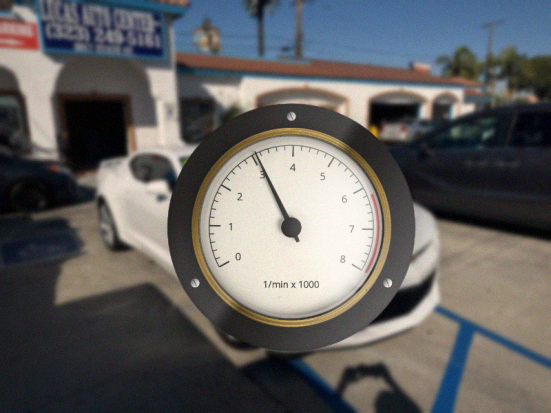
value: 3100
